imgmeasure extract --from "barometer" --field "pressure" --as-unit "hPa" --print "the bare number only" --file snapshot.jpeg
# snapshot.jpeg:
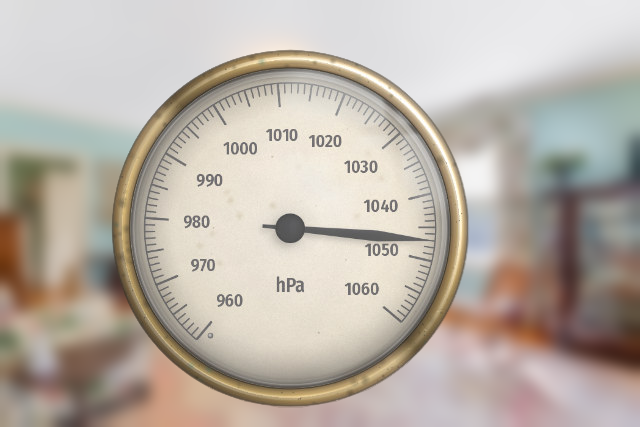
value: 1047
